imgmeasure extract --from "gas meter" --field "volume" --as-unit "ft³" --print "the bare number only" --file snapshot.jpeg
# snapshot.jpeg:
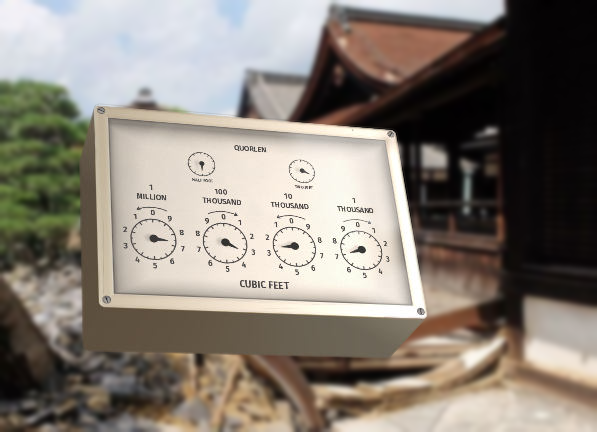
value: 732700
